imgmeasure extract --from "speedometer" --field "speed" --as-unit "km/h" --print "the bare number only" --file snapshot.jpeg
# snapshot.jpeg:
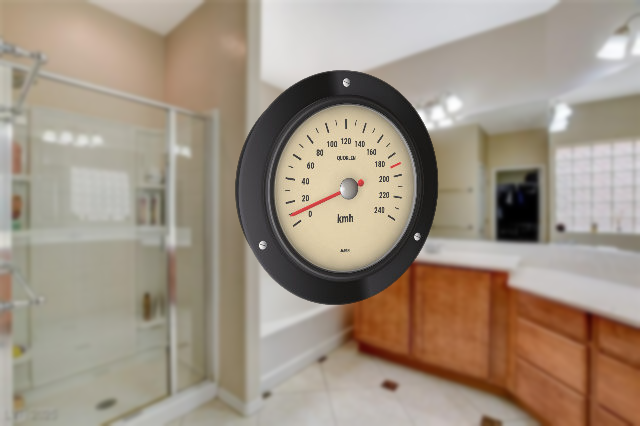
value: 10
